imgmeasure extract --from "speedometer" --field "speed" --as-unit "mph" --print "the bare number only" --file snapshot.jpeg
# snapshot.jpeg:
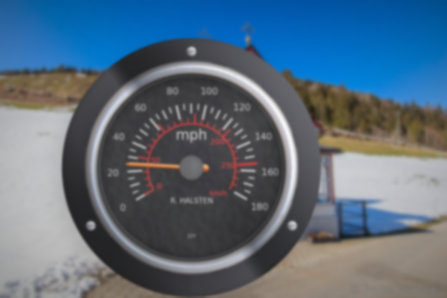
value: 25
